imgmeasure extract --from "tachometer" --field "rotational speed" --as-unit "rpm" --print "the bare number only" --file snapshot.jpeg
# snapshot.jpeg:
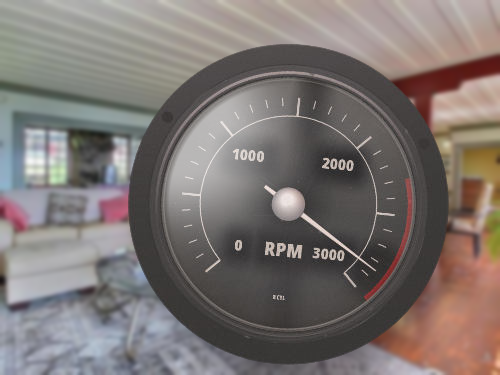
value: 2850
